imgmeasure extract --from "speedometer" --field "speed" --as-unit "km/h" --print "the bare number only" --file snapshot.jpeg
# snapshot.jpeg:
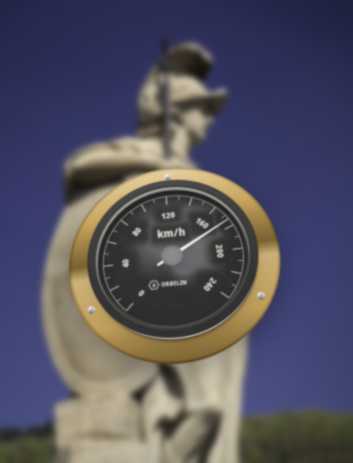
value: 175
